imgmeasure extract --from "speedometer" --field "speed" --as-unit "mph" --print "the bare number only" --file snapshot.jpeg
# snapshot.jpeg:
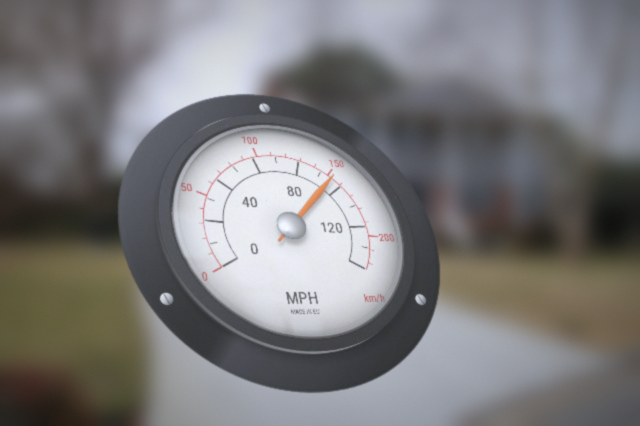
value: 95
